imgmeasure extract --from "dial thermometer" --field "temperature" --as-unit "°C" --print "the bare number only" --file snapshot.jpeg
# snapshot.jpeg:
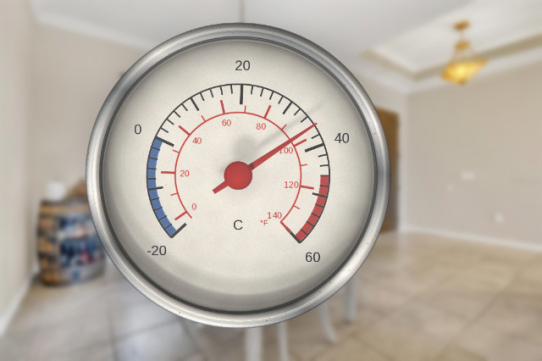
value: 36
